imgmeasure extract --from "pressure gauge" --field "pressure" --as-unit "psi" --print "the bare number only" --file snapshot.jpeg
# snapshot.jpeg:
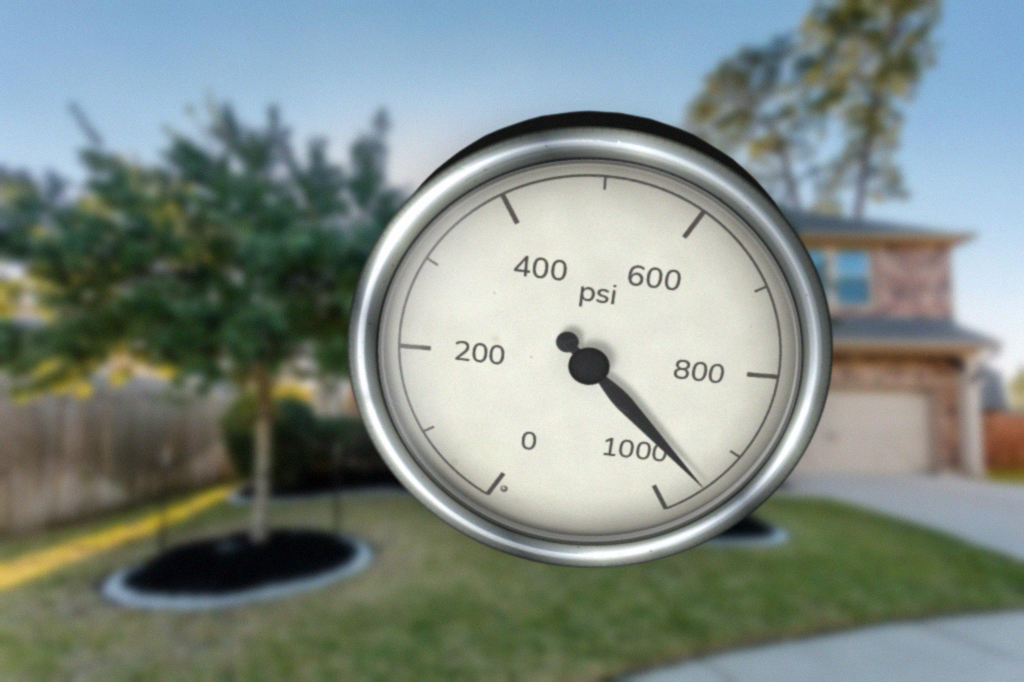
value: 950
